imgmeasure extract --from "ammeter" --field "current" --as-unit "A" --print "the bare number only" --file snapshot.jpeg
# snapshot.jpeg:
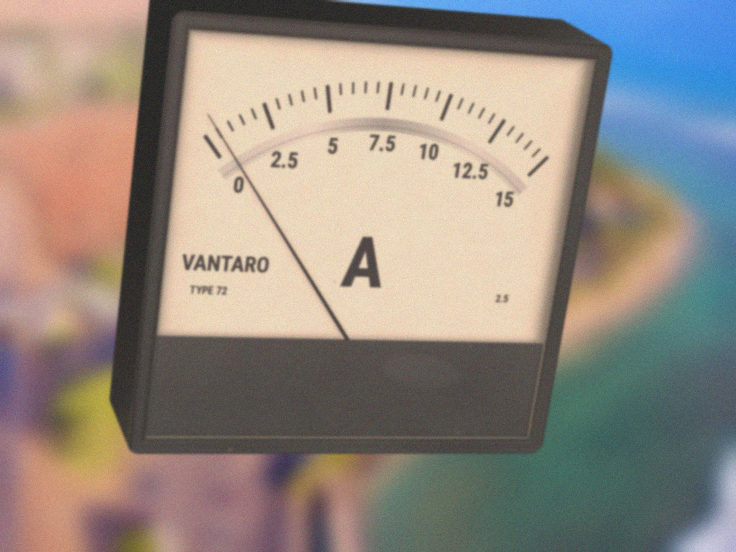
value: 0.5
